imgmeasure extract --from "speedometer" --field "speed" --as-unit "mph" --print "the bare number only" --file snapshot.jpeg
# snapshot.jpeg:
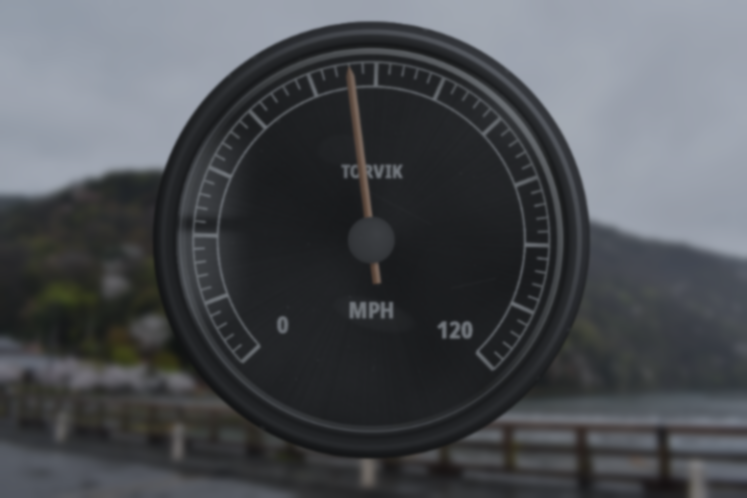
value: 56
